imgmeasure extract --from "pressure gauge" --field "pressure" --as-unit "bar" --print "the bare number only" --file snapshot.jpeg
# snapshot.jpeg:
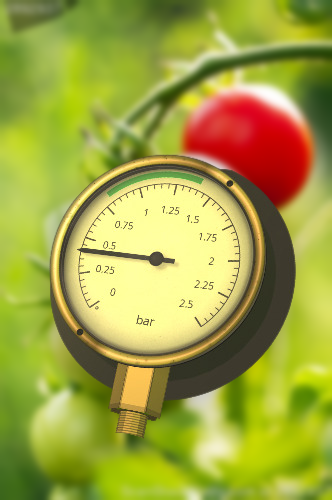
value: 0.4
